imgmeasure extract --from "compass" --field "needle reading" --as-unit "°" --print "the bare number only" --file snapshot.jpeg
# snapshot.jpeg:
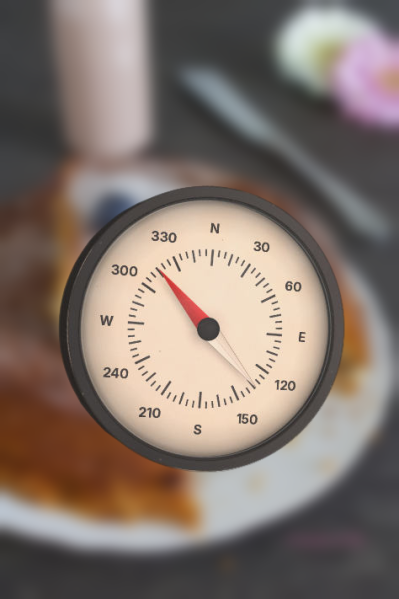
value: 315
